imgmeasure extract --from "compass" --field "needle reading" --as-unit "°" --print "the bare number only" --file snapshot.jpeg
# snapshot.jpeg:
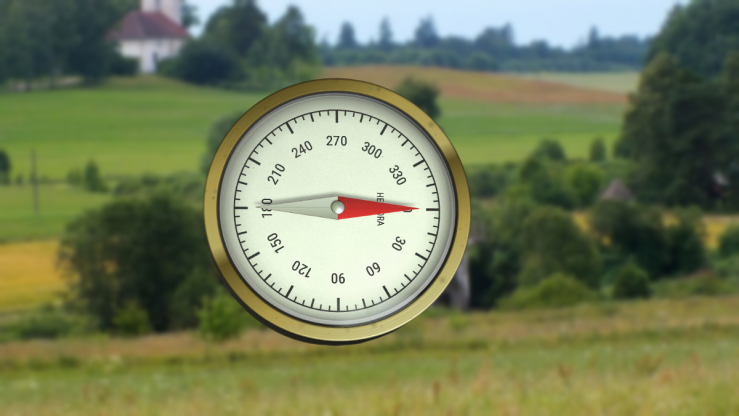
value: 0
